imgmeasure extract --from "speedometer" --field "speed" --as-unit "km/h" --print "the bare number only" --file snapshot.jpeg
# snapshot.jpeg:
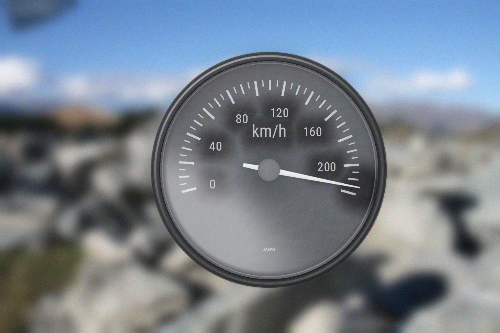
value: 215
